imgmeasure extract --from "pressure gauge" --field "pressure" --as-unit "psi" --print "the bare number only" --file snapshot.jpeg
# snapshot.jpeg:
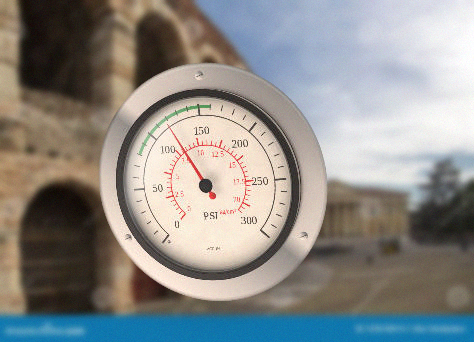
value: 120
